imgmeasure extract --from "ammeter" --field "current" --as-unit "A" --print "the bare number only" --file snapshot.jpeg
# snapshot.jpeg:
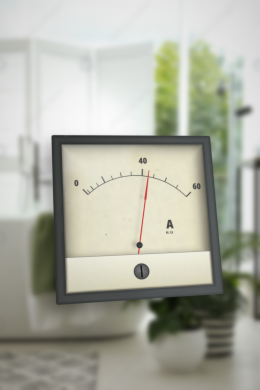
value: 42.5
